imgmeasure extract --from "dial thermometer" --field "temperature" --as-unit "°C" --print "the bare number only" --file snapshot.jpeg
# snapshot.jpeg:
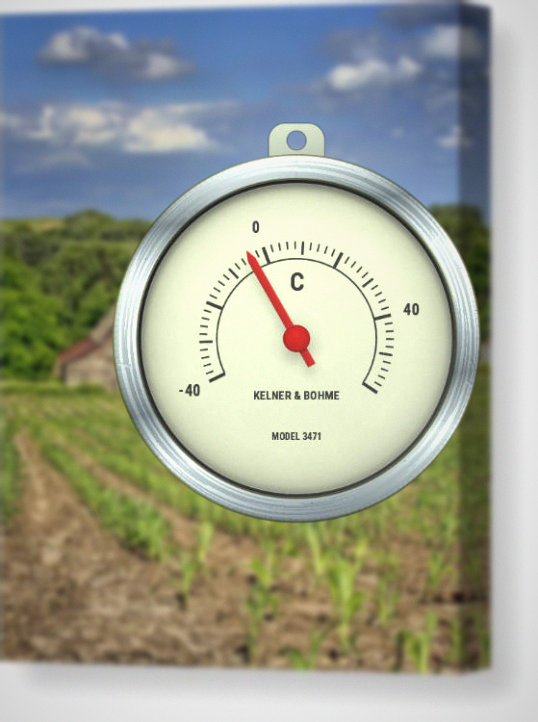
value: -4
